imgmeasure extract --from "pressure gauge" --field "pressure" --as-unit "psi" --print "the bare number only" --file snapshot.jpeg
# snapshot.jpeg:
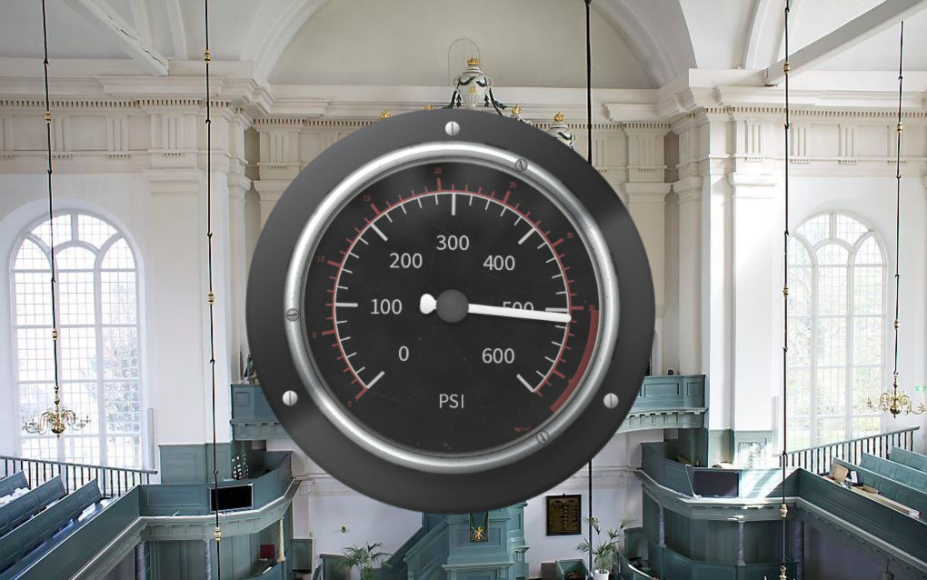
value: 510
